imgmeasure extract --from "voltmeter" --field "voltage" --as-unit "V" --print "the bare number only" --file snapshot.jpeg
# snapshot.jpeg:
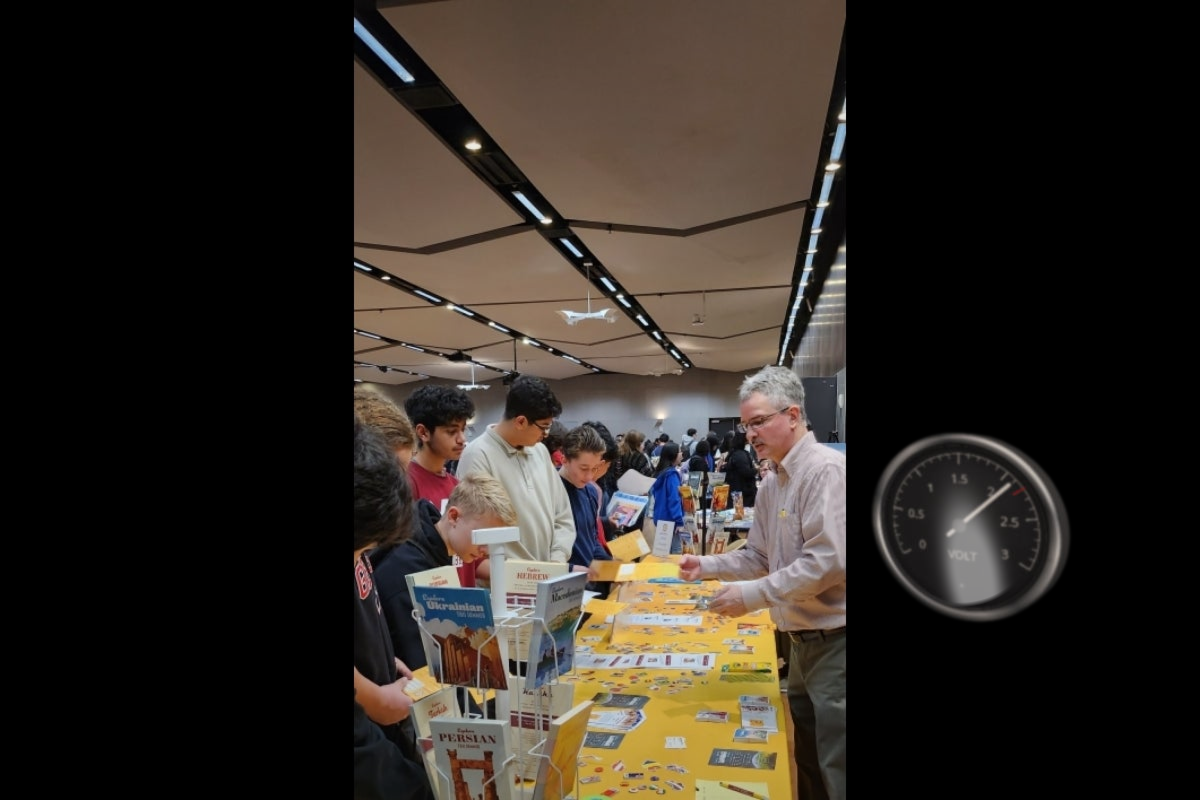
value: 2.1
